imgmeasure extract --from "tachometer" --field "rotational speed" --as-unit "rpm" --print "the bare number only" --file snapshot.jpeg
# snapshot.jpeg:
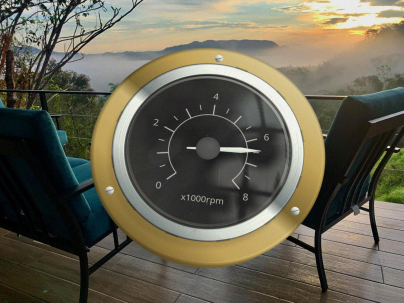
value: 6500
